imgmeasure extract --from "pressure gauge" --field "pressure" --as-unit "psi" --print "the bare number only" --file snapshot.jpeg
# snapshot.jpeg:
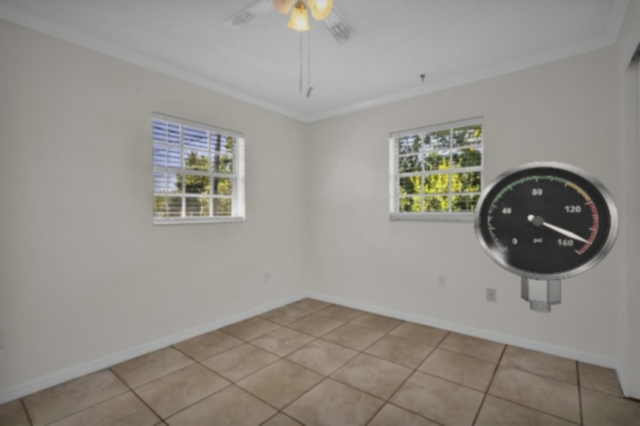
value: 150
